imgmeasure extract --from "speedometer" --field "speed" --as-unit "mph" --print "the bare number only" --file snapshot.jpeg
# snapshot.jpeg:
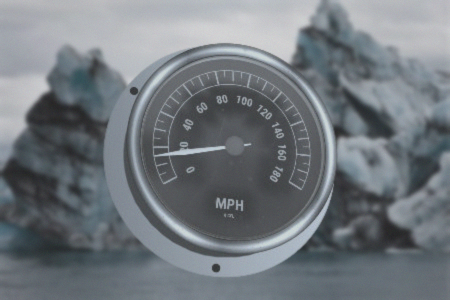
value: 15
